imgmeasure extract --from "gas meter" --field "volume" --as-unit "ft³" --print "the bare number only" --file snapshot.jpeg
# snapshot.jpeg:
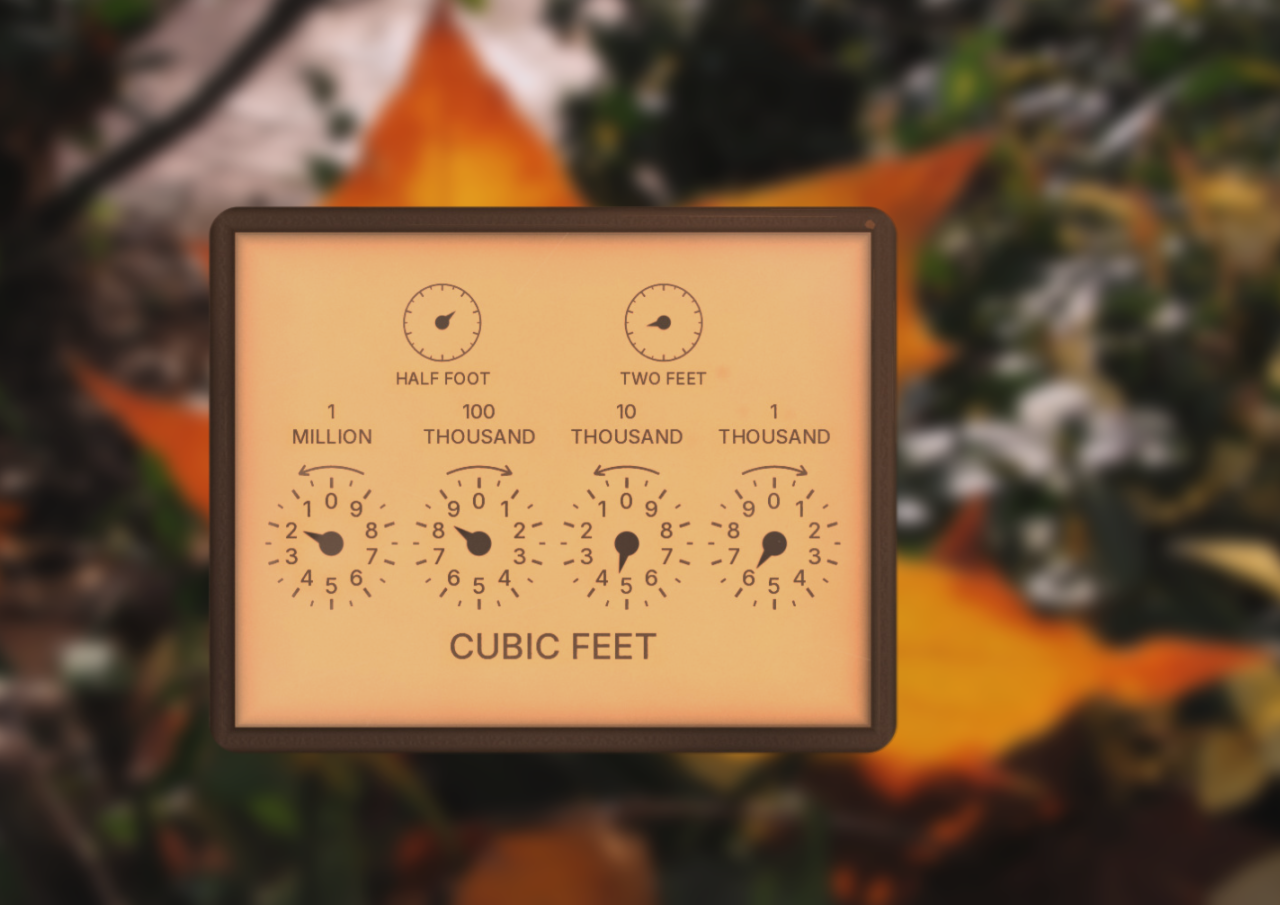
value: 184600
